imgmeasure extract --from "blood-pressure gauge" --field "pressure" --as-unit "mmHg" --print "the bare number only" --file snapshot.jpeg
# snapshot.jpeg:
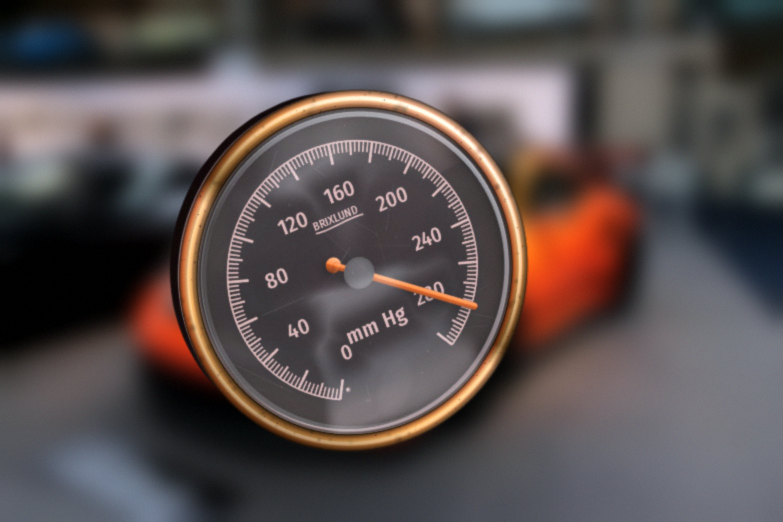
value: 280
